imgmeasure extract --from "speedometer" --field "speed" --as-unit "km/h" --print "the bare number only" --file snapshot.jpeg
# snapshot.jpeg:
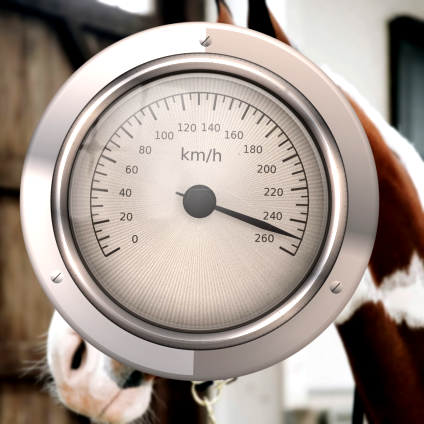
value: 250
